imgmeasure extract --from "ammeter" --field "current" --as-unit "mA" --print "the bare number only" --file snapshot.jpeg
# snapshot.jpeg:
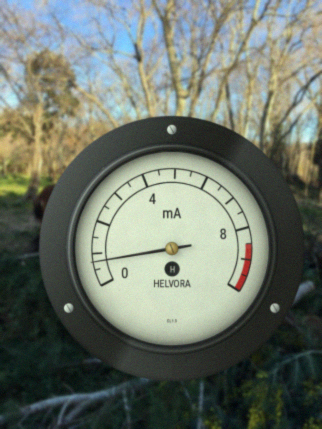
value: 0.75
